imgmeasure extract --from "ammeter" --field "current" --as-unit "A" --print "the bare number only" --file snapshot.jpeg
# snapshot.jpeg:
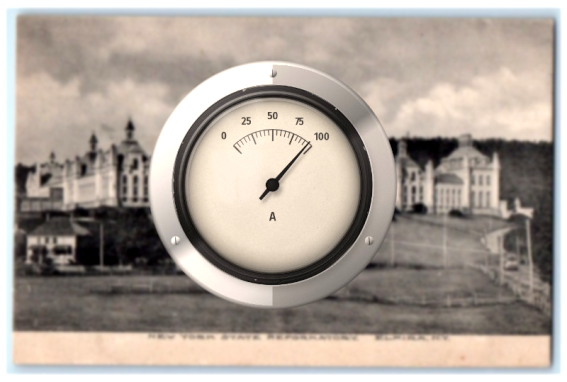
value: 95
